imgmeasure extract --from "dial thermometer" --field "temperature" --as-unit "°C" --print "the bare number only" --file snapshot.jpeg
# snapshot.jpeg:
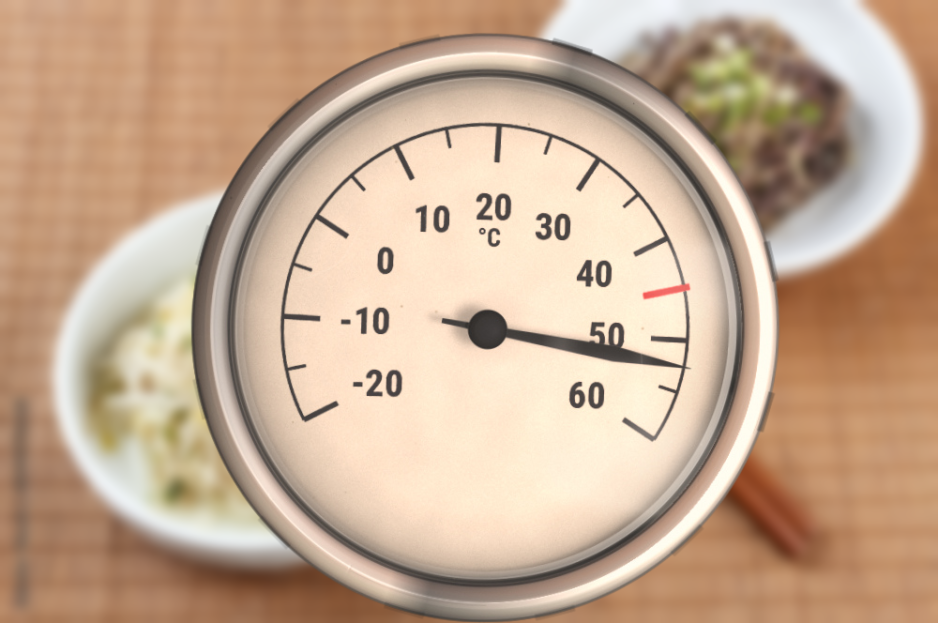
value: 52.5
